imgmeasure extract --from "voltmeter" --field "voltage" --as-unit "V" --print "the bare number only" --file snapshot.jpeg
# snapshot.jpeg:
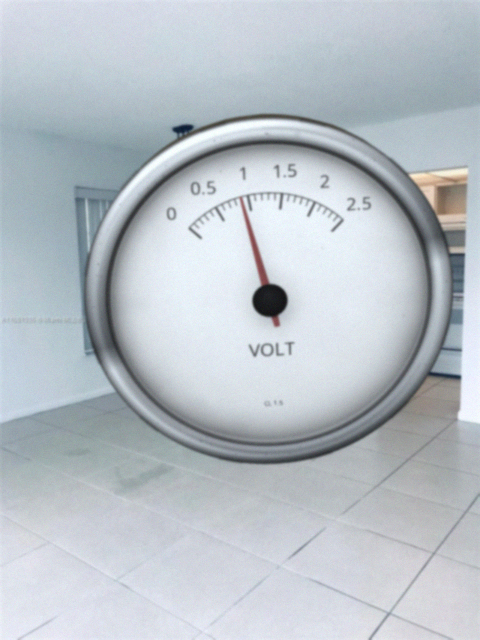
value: 0.9
